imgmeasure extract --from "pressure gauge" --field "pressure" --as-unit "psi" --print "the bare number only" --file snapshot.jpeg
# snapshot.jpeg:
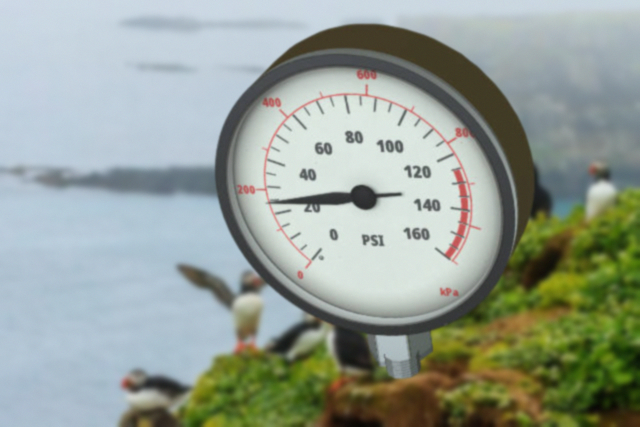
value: 25
